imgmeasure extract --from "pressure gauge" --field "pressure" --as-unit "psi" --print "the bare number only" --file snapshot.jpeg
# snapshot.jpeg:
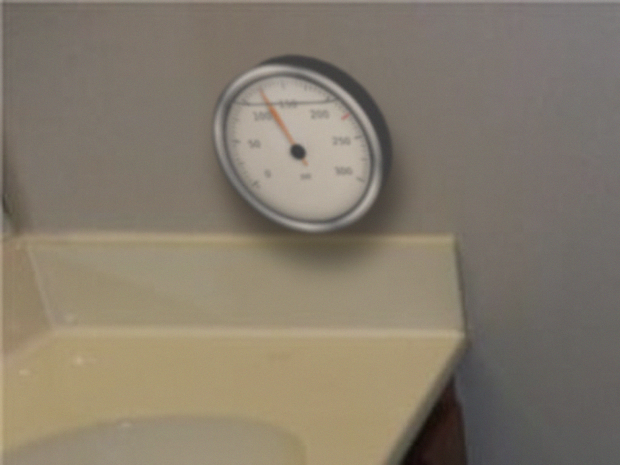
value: 125
